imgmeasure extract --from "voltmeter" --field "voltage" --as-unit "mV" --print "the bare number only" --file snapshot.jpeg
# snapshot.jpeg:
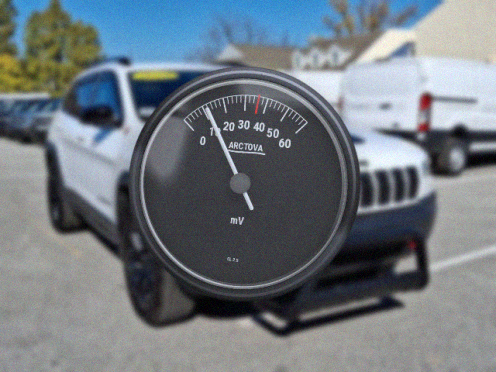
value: 12
